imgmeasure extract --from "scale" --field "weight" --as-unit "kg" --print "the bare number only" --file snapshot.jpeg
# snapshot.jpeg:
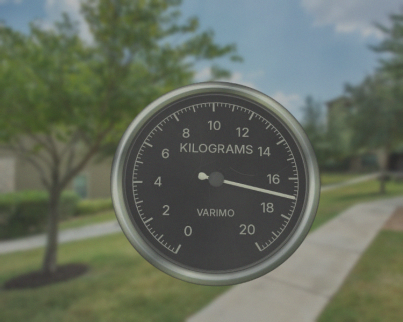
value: 17
